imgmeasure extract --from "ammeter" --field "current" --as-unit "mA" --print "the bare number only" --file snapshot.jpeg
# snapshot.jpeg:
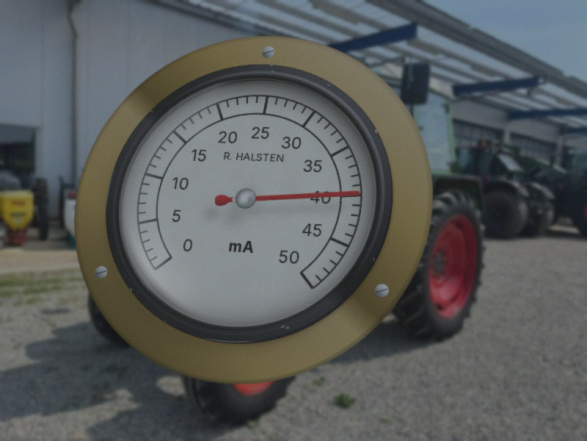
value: 40
